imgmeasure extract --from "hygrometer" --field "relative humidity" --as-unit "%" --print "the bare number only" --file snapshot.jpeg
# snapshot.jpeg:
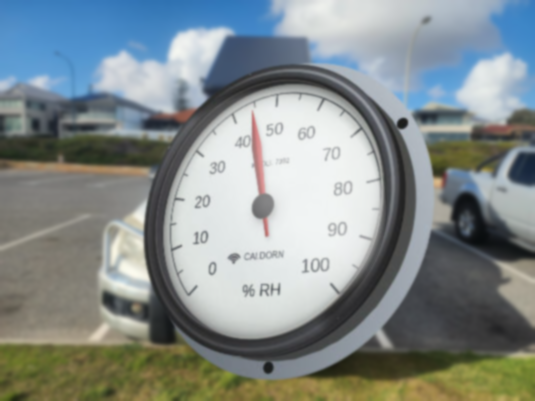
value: 45
